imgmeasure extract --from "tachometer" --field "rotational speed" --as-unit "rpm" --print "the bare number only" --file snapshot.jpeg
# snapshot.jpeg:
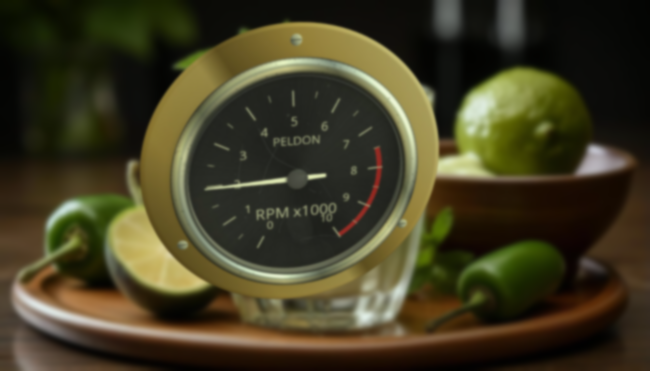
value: 2000
